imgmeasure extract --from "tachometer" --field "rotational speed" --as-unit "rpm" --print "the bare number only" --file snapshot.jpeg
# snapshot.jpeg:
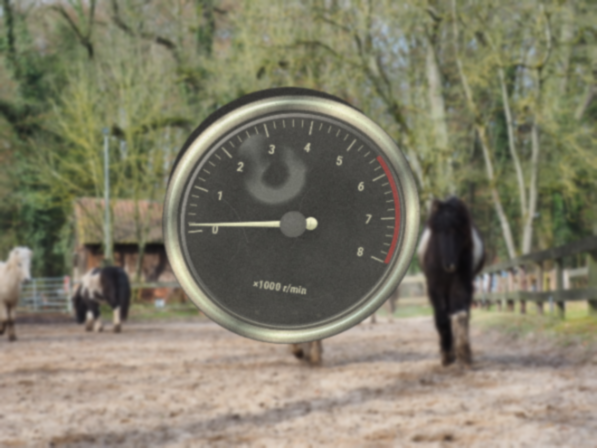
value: 200
